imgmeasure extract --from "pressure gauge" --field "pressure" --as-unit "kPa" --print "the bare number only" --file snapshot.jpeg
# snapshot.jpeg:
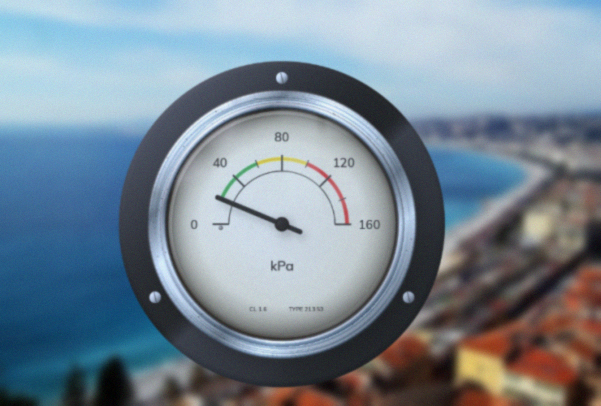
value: 20
